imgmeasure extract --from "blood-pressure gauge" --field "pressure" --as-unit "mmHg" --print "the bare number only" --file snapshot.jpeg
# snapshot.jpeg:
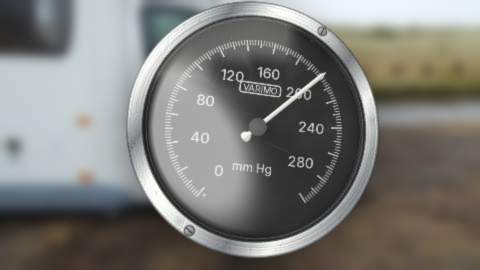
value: 200
